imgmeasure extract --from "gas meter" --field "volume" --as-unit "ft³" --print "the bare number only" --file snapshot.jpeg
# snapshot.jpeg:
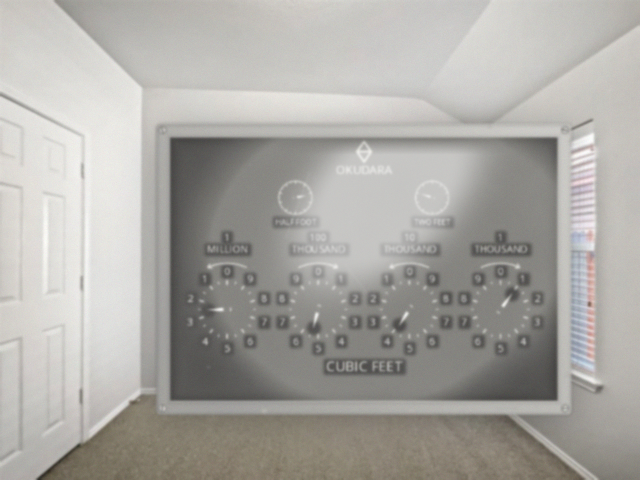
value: 254100
